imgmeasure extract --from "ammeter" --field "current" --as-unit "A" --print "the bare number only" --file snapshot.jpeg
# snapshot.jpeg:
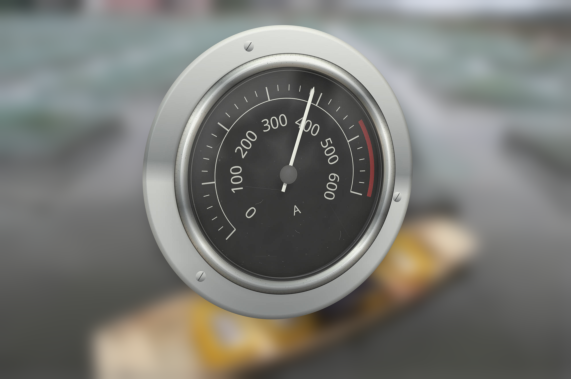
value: 380
